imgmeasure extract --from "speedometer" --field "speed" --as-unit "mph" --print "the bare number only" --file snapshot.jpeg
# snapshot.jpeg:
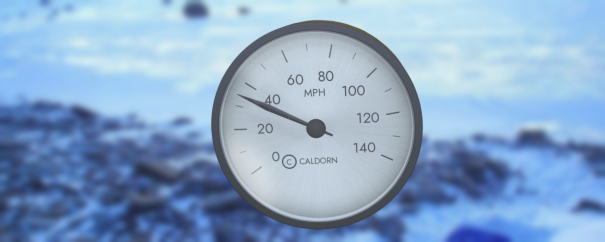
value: 35
